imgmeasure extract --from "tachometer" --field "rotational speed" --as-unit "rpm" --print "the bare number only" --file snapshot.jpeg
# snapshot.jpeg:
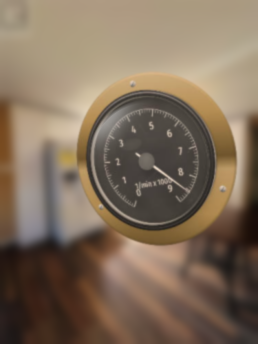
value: 8500
